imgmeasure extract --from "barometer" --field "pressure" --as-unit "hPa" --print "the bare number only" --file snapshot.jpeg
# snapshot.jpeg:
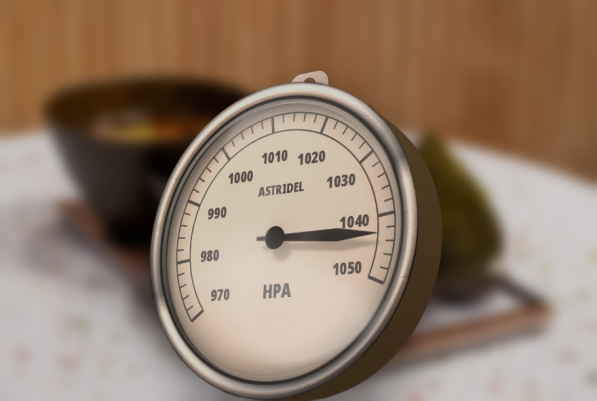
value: 1043
